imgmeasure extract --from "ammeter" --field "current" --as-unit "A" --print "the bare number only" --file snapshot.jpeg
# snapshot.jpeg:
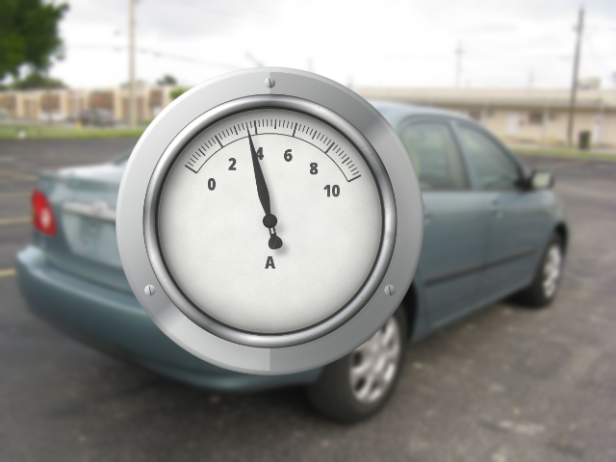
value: 3.6
